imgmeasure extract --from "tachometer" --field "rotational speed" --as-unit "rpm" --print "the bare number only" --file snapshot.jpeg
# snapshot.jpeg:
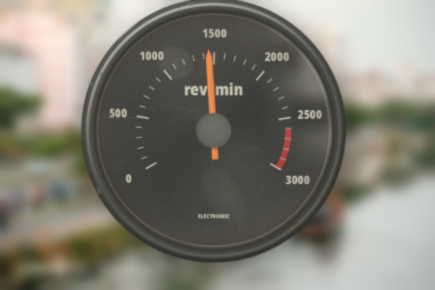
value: 1450
